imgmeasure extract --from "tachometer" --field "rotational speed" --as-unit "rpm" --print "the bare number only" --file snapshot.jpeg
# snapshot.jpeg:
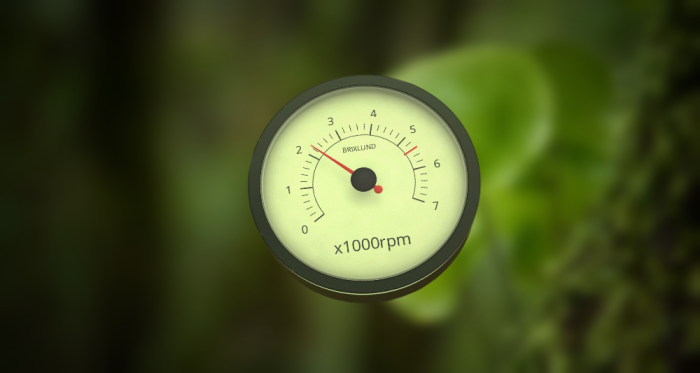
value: 2200
